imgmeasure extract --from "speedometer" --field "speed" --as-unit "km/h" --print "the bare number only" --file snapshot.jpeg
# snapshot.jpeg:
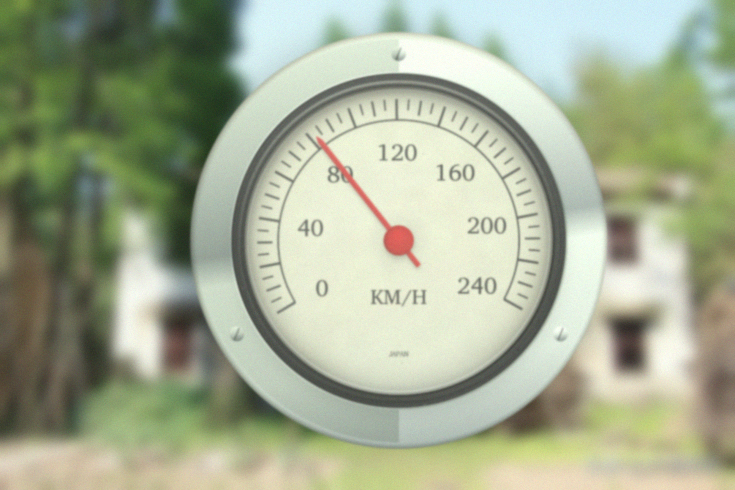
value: 82.5
